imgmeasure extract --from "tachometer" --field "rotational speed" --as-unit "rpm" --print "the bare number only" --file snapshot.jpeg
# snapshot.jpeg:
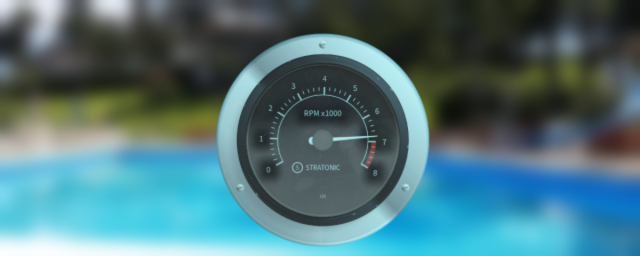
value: 6800
